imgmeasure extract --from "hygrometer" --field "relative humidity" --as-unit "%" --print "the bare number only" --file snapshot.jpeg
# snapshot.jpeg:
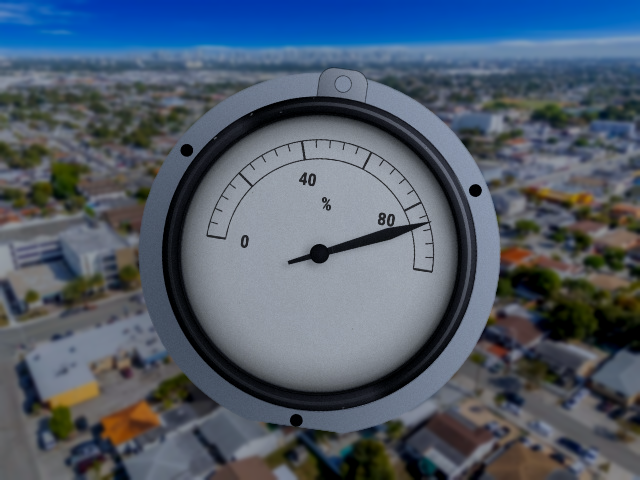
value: 86
